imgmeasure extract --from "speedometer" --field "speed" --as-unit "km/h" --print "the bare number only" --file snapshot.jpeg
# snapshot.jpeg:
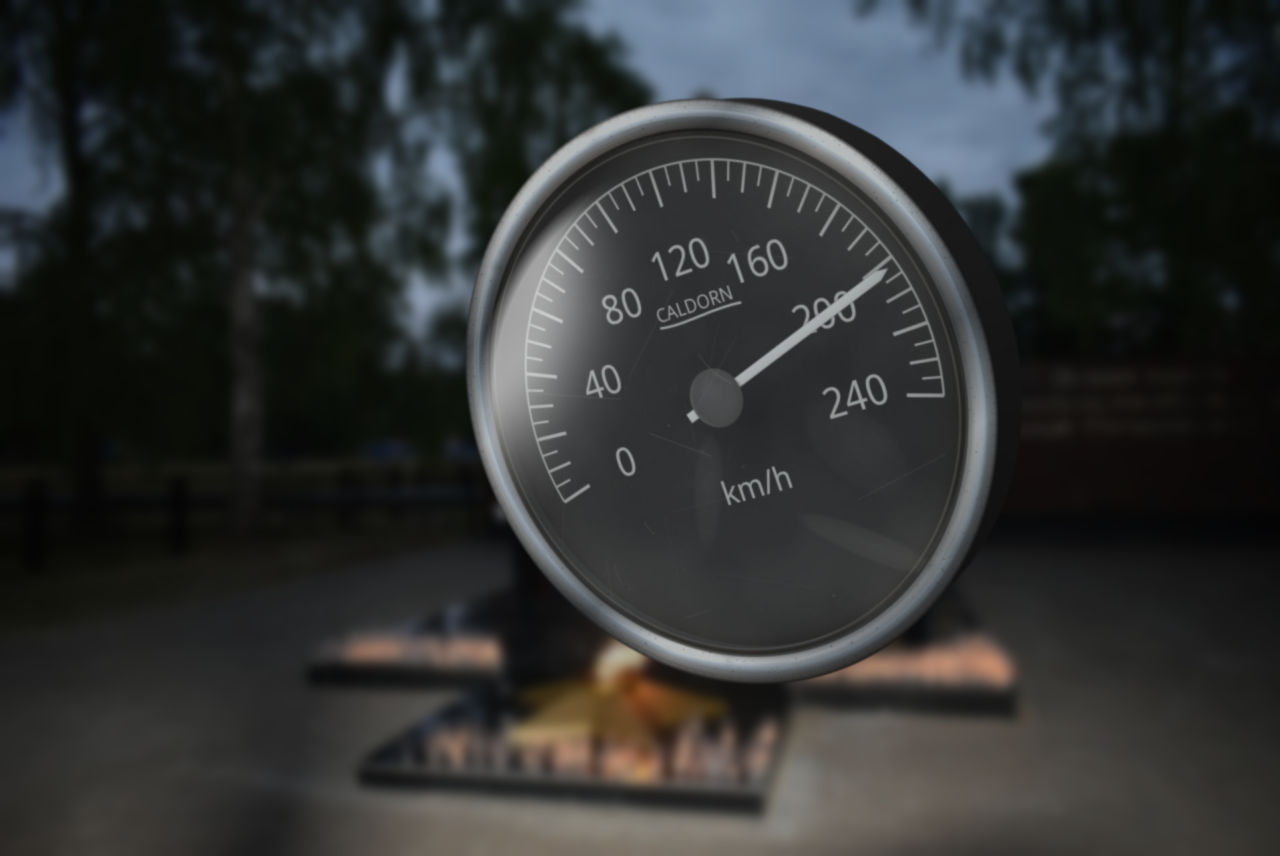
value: 202.5
